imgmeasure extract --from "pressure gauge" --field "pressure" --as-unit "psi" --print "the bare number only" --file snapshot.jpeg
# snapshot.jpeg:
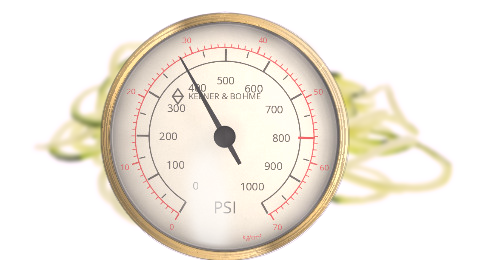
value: 400
